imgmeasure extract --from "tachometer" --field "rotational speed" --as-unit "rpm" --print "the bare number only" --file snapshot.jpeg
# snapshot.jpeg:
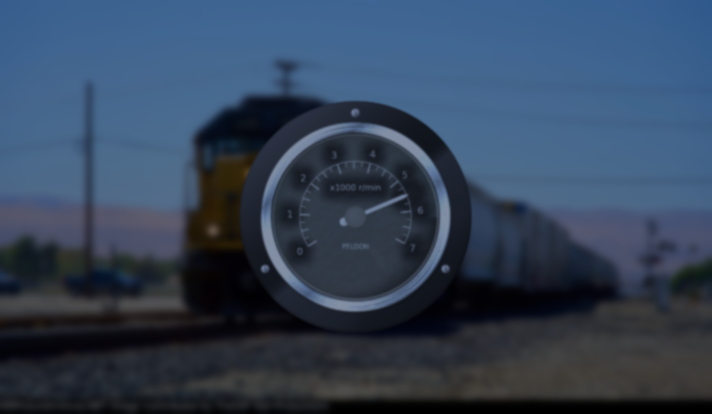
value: 5500
